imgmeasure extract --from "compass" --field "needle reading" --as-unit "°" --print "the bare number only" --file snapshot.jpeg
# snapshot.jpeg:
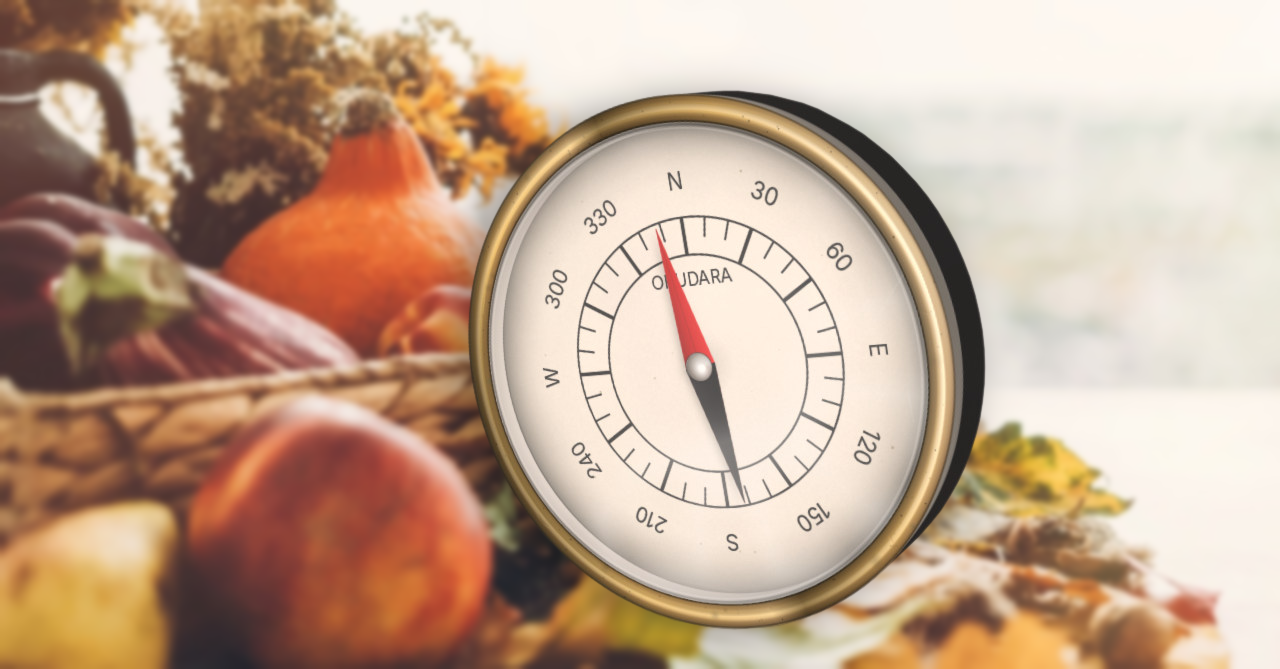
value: 350
